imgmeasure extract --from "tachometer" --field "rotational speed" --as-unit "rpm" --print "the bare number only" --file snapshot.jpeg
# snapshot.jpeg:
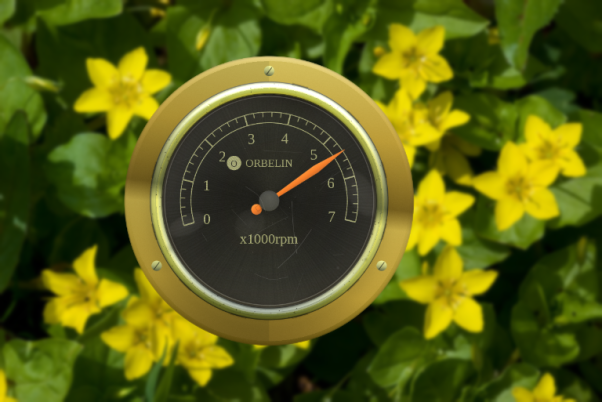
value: 5400
